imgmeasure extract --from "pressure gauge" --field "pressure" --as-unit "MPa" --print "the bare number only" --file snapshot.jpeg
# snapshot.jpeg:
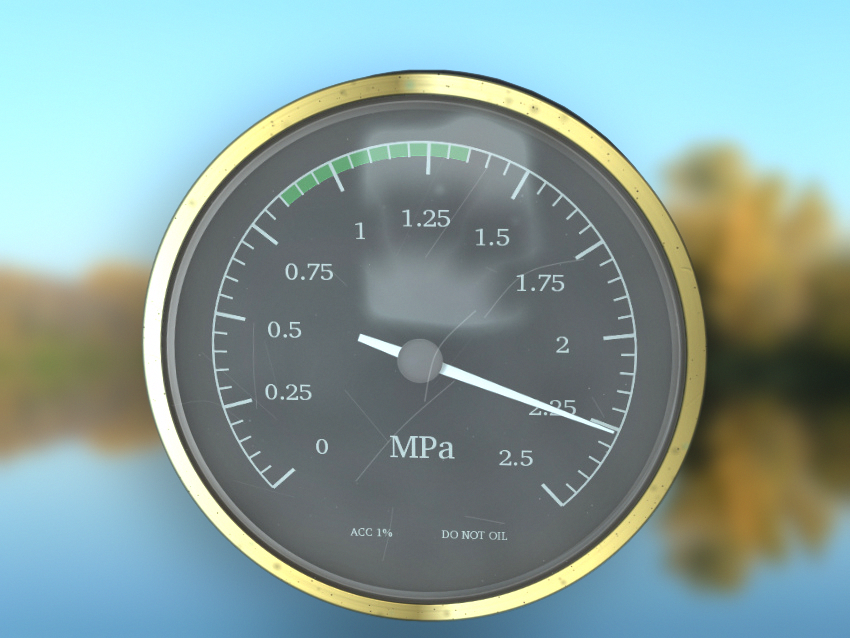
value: 2.25
